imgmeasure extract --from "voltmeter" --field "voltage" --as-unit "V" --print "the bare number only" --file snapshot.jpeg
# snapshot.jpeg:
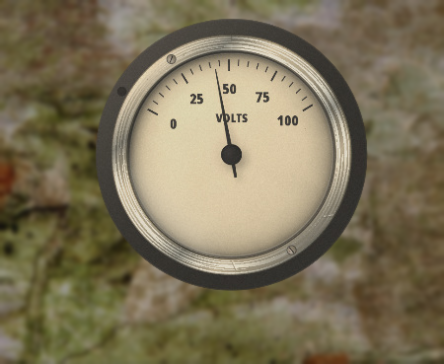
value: 42.5
